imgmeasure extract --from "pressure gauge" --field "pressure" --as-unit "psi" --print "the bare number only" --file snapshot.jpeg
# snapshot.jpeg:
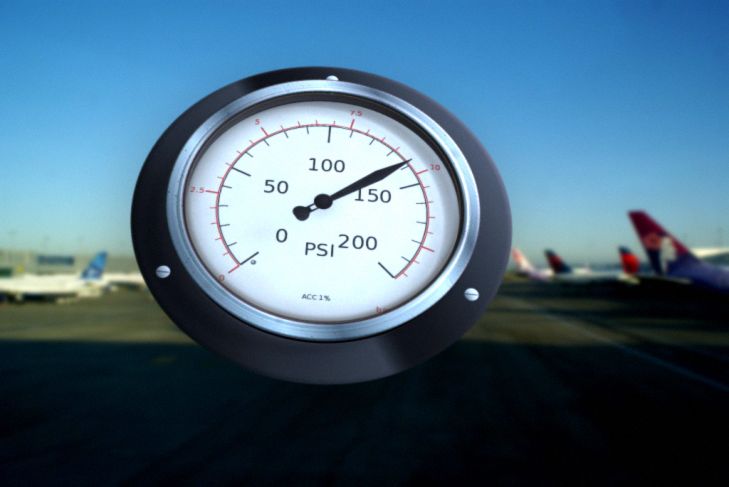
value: 140
